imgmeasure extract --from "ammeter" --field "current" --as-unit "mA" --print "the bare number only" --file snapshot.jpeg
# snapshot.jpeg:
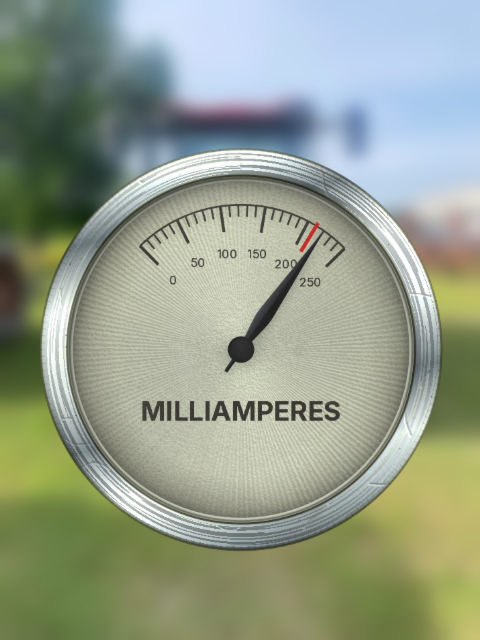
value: 220
